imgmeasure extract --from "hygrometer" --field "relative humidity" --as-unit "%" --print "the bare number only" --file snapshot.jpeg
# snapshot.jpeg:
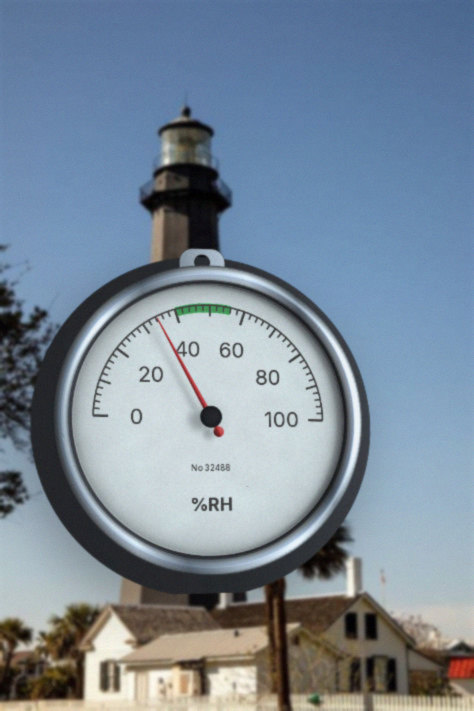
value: 34
